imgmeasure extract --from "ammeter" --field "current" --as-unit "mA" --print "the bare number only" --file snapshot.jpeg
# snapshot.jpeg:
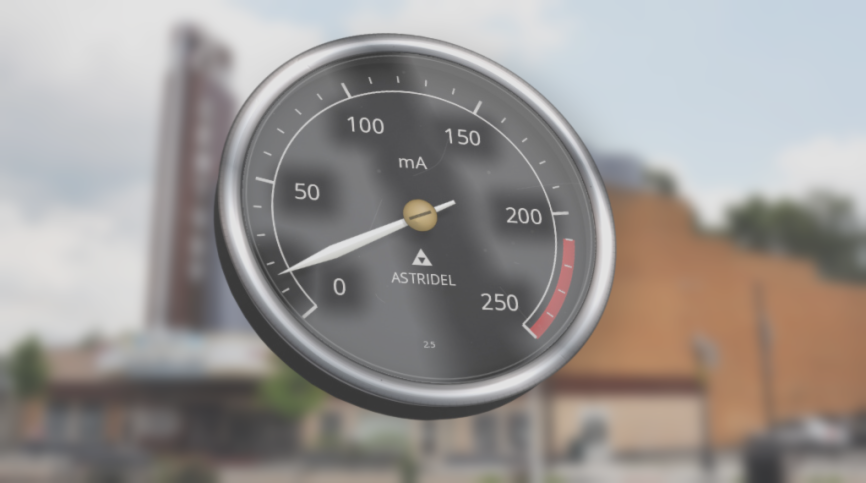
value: 15
